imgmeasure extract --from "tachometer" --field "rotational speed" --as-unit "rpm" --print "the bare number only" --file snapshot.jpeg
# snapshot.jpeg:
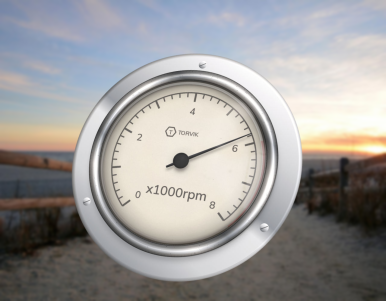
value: 5800
